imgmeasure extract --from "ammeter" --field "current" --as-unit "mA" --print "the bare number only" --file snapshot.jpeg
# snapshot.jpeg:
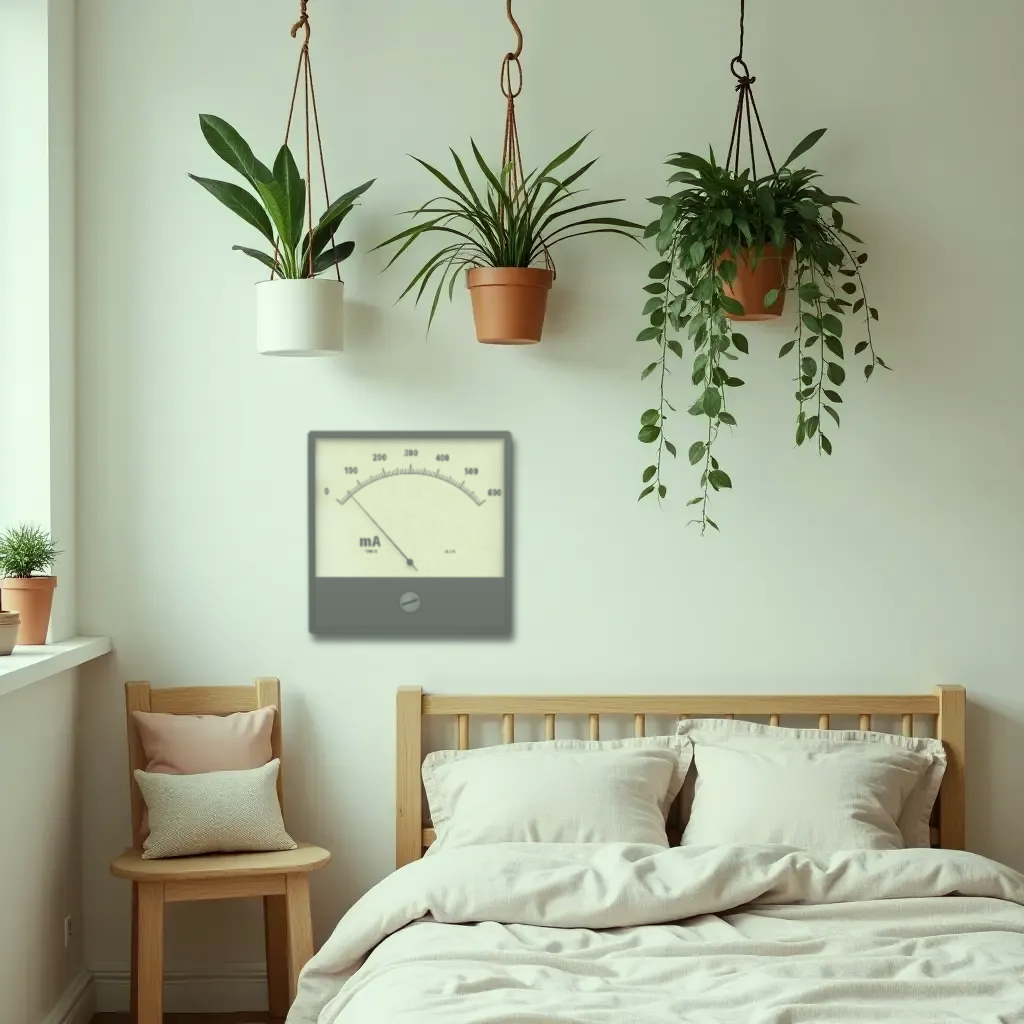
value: 50
